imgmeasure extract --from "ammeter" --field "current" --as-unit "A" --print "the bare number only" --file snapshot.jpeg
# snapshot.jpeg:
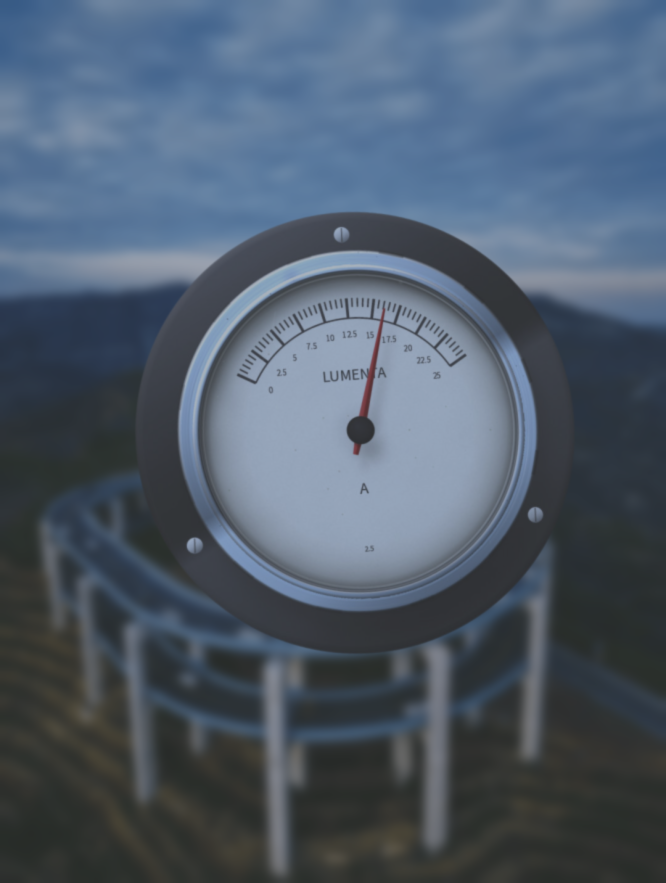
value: 16
